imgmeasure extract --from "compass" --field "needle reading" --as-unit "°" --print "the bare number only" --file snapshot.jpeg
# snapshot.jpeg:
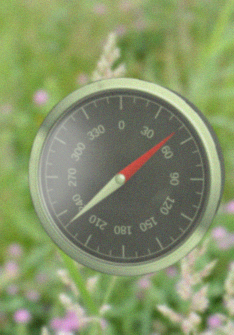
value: 50
